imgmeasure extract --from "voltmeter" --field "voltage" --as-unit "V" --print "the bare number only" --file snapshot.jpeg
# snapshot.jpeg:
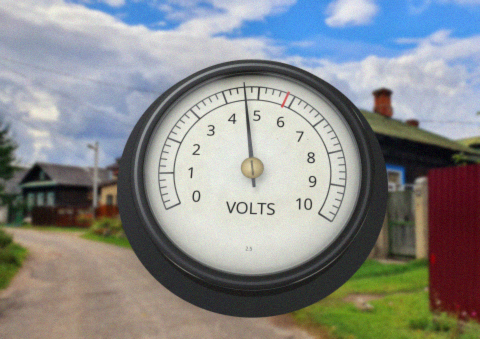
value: 4.6
